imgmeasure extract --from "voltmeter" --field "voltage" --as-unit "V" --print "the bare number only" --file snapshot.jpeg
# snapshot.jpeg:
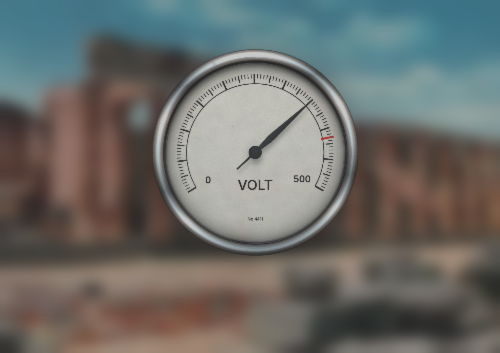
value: 350
